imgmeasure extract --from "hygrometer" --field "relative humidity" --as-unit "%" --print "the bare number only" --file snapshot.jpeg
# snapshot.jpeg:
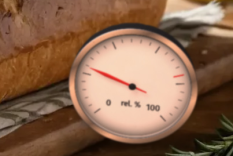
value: 24
